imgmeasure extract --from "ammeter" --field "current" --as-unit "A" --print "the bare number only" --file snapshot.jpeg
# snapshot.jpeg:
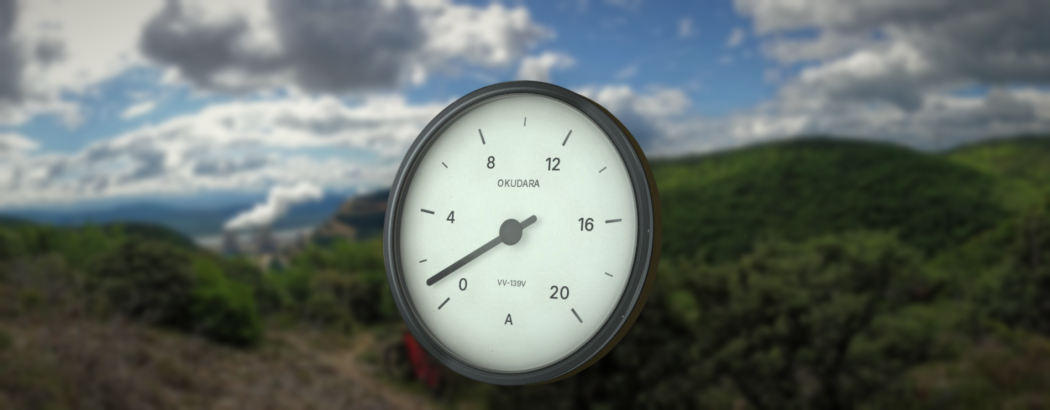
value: 1
